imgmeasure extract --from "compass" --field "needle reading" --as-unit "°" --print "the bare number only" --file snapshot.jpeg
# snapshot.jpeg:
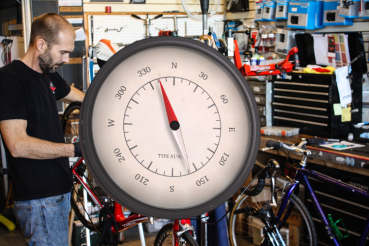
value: 340
